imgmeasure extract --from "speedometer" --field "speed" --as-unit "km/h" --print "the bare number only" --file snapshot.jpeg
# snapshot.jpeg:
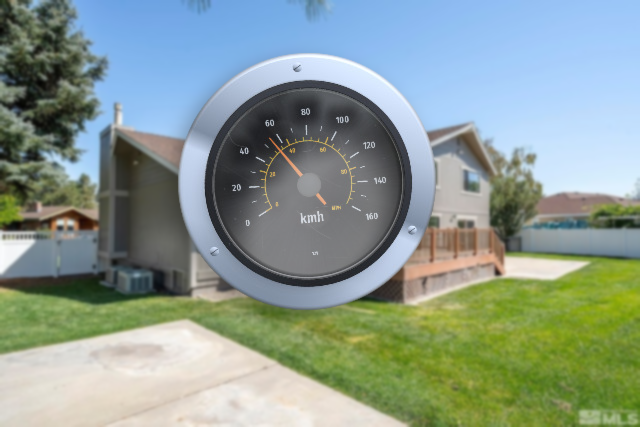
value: 55
